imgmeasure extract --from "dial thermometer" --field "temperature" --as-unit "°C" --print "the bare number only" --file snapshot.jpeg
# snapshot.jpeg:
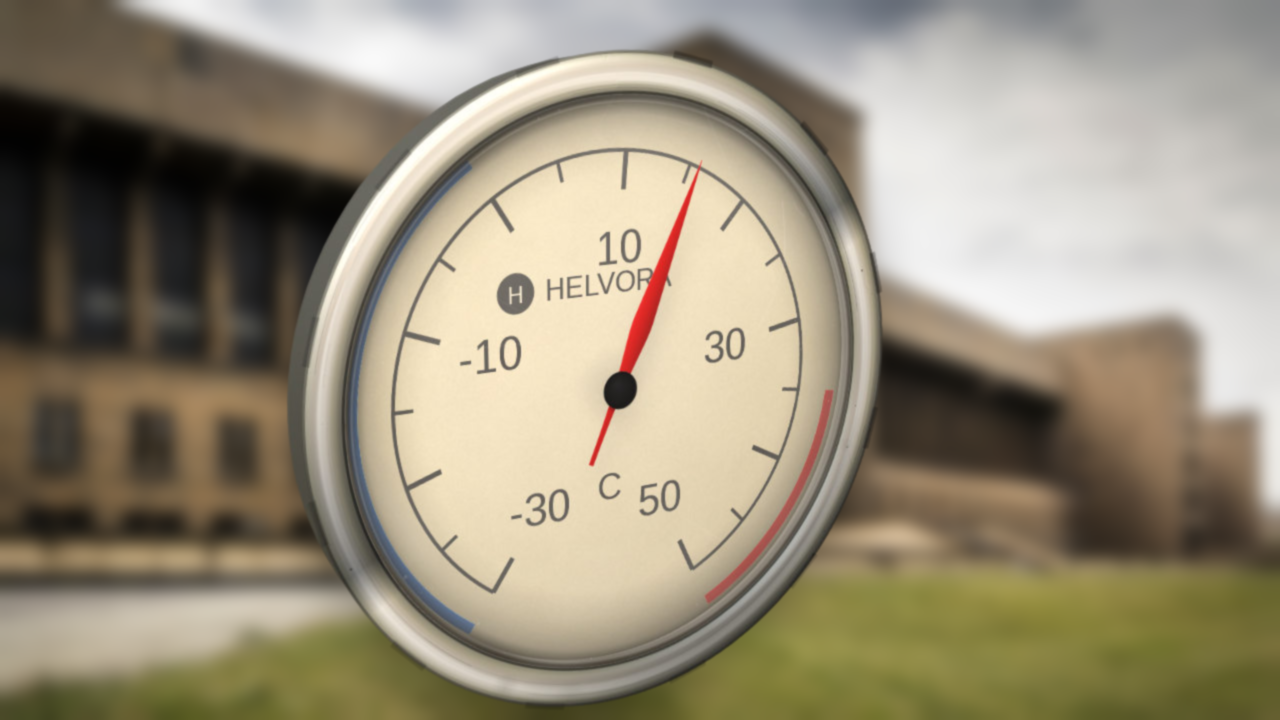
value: 15
